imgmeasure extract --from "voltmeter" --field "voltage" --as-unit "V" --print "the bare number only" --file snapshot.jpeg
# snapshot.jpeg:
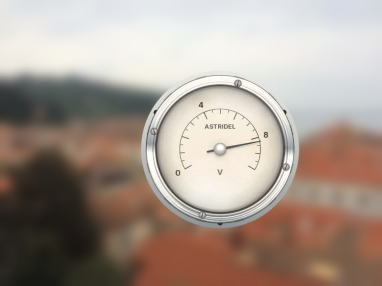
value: 8.25
